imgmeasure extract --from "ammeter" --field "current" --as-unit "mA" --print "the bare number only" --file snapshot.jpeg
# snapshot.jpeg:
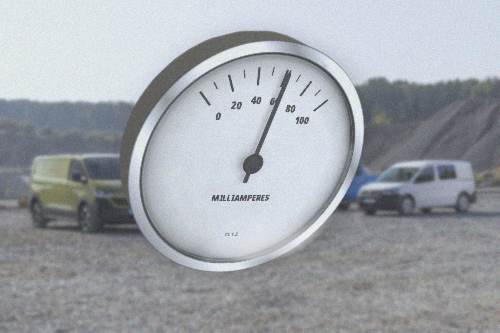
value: 60
